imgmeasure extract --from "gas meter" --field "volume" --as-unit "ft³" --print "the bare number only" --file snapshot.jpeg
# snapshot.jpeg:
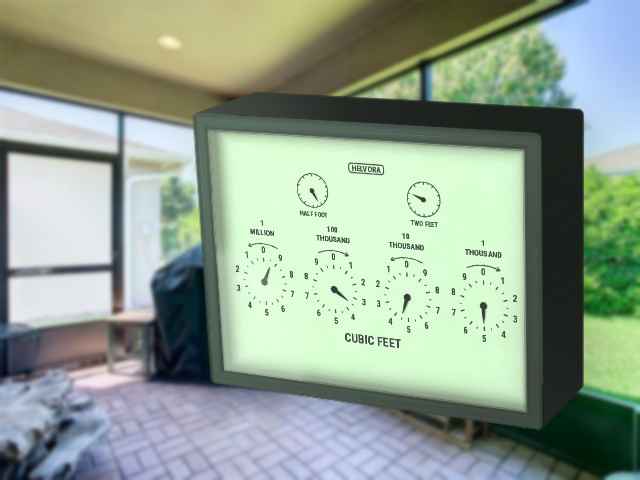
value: 934500
